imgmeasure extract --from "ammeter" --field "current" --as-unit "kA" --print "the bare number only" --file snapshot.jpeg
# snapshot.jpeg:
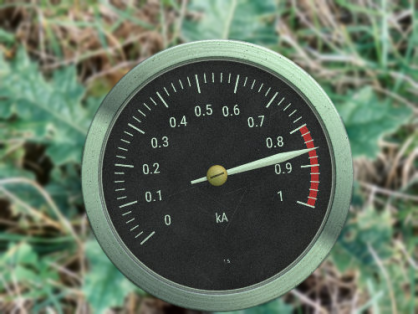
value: 0.86
